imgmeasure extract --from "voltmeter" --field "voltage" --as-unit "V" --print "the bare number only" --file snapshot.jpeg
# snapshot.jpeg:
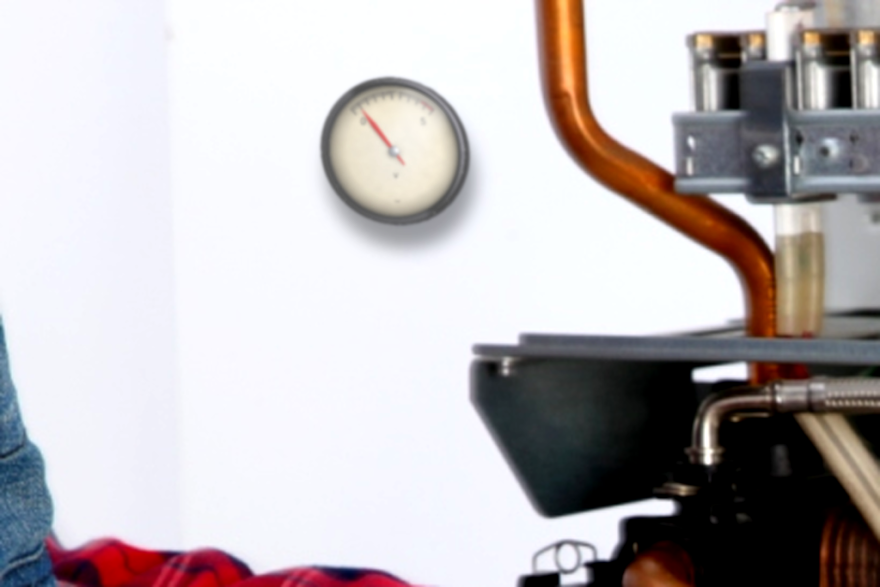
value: 0.5
